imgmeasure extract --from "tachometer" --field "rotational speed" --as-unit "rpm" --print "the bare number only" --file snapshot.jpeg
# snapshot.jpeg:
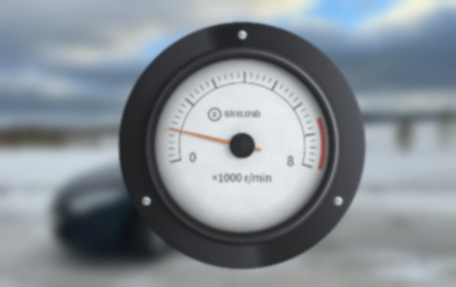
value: 1000
